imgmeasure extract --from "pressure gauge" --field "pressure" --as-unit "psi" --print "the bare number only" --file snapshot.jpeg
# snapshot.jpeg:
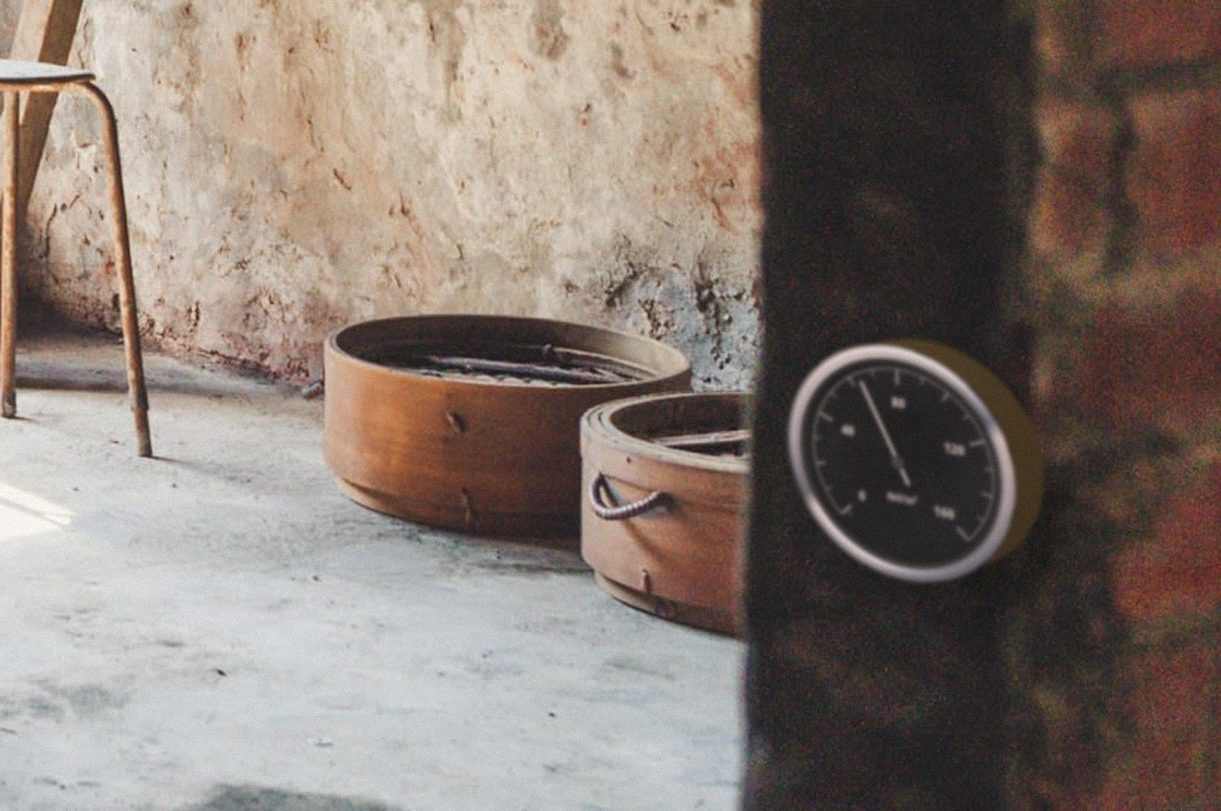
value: 65
